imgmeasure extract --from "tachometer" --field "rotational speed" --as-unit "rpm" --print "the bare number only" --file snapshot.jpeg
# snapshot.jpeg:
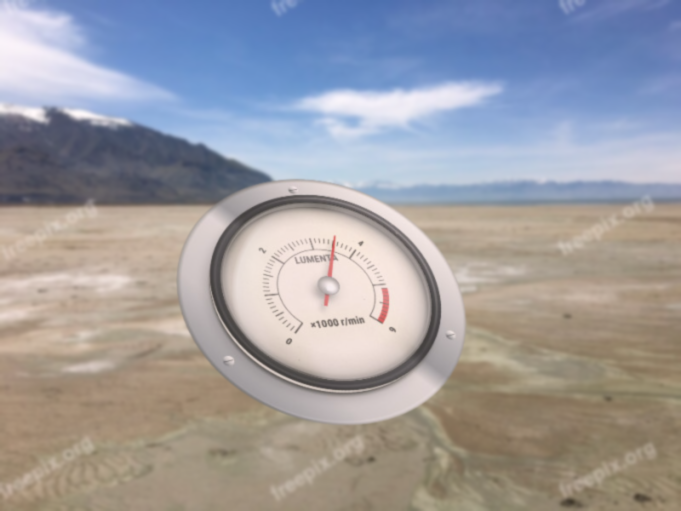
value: 3500
